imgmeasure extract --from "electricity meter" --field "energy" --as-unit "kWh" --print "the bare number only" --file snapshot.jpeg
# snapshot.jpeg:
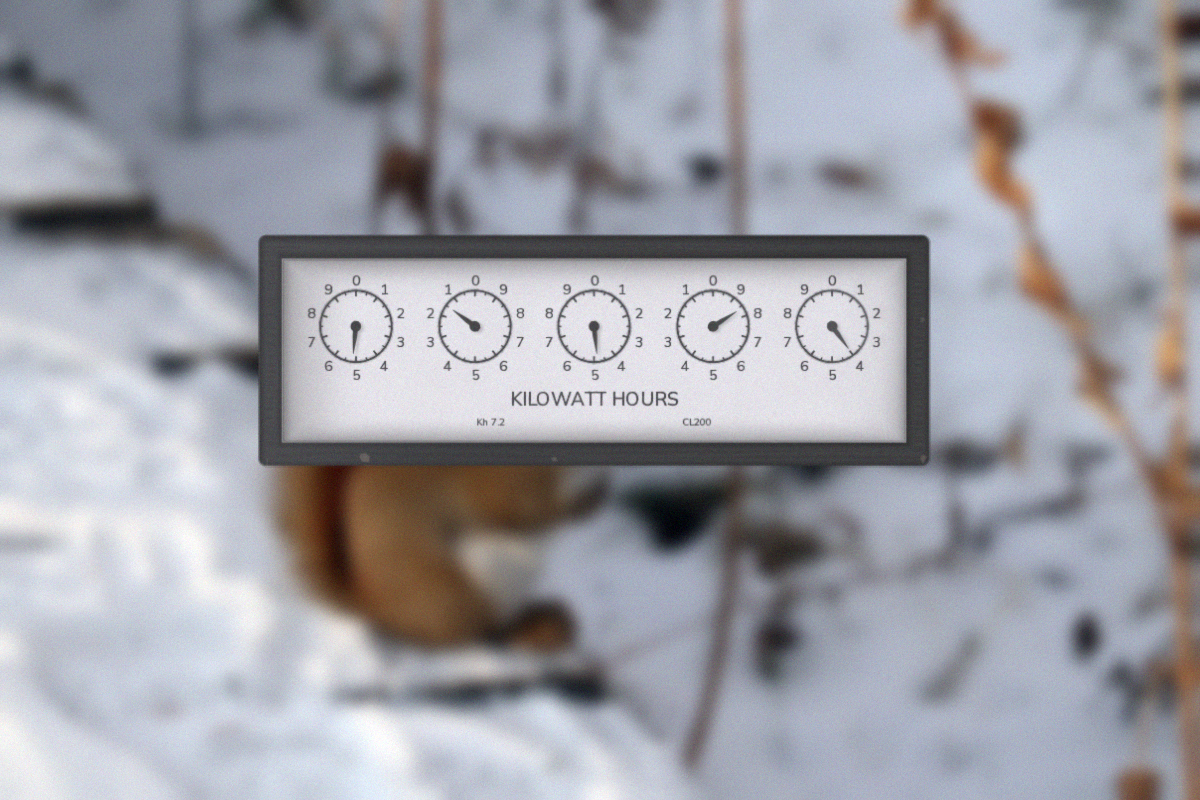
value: 51484
